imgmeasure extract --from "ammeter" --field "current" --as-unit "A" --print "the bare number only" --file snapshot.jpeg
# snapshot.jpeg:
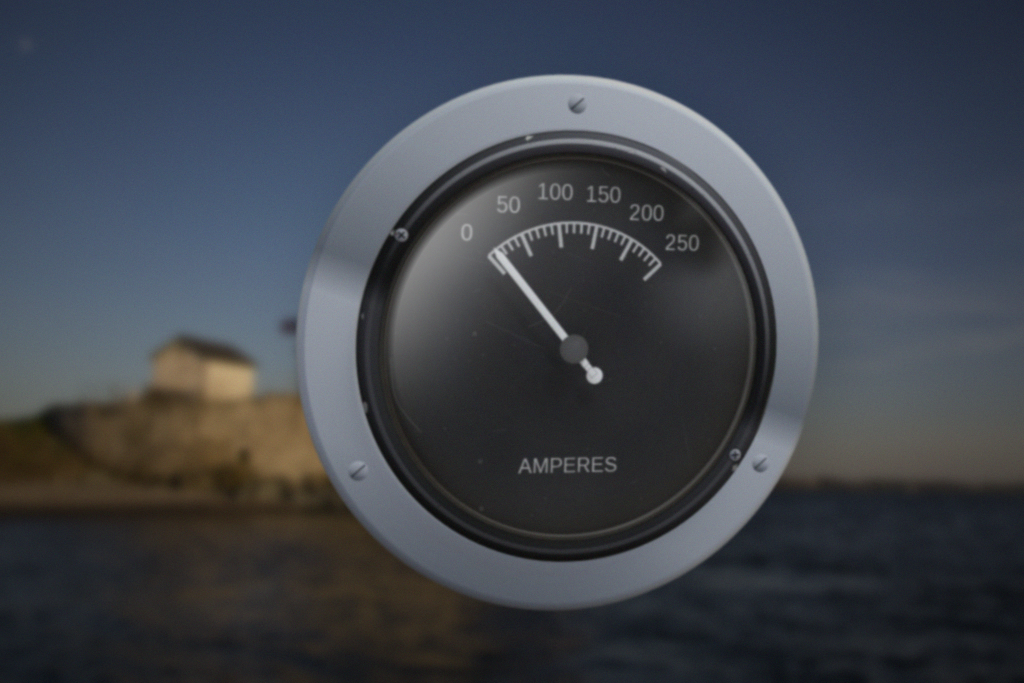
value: 10
